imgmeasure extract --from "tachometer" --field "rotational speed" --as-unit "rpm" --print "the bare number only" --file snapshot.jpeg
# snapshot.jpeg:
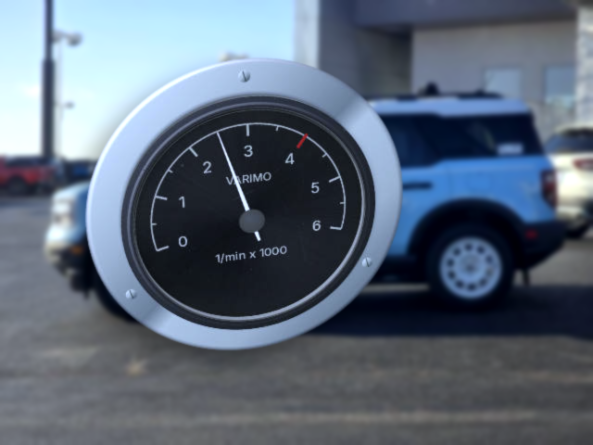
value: 2500
